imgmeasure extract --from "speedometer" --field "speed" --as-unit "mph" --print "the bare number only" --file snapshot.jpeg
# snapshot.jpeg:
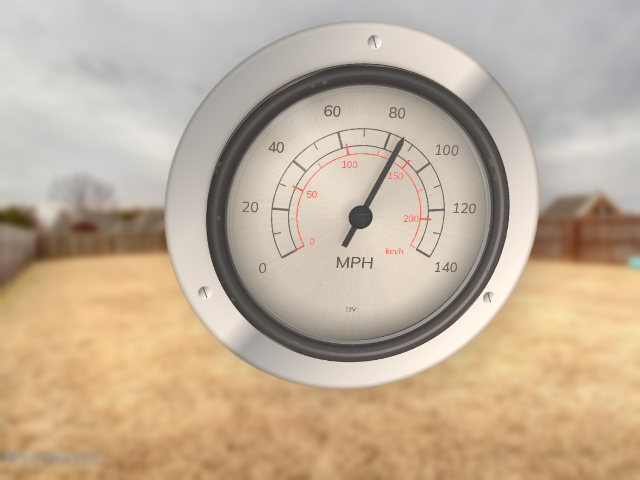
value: 85
